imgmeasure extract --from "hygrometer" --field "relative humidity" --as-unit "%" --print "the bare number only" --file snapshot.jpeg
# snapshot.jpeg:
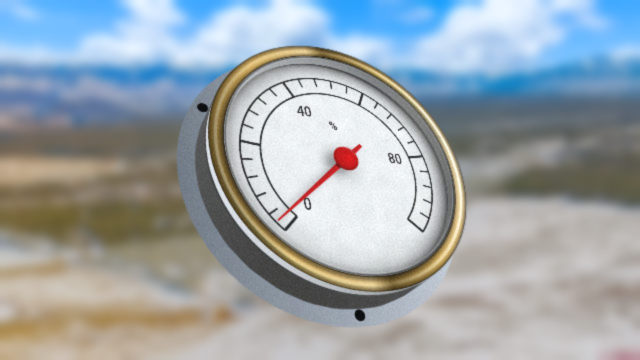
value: 2
